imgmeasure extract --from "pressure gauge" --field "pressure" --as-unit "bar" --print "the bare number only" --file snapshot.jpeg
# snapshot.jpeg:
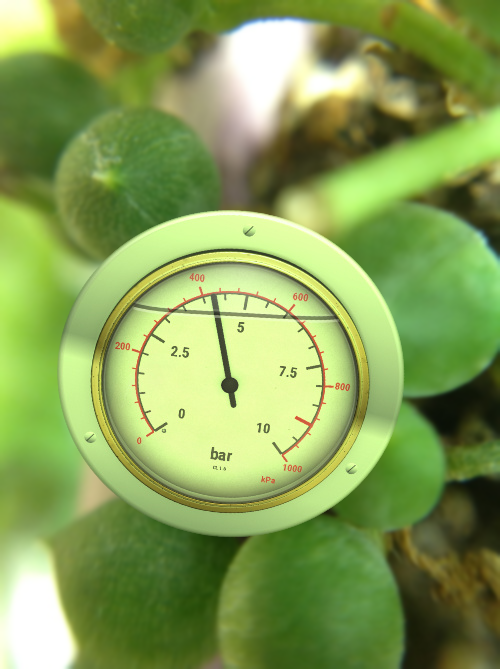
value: 4.25
